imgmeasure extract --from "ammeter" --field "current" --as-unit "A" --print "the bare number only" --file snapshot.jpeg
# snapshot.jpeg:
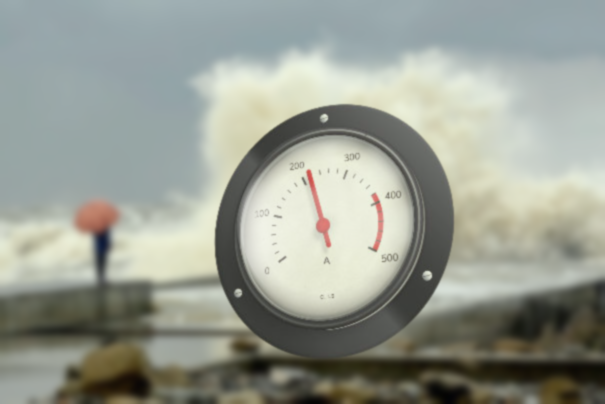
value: 220
